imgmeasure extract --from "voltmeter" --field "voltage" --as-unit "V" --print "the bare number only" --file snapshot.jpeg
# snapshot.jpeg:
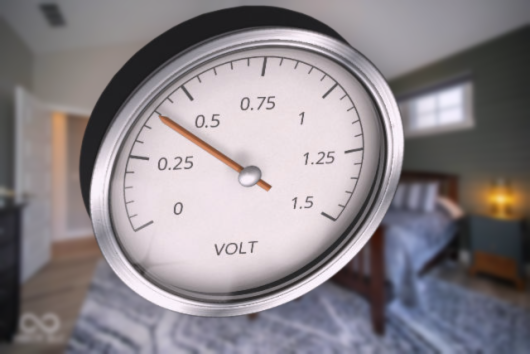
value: 0.4
